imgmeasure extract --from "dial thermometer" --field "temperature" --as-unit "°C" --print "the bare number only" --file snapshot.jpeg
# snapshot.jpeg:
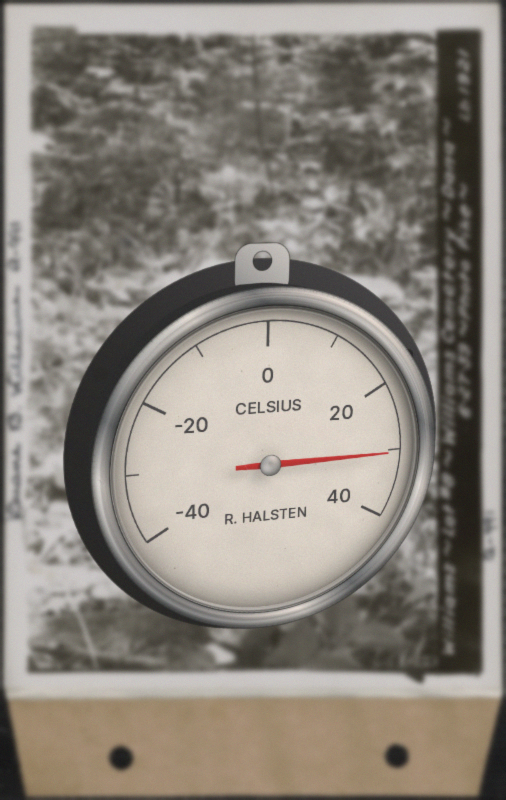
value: 30
